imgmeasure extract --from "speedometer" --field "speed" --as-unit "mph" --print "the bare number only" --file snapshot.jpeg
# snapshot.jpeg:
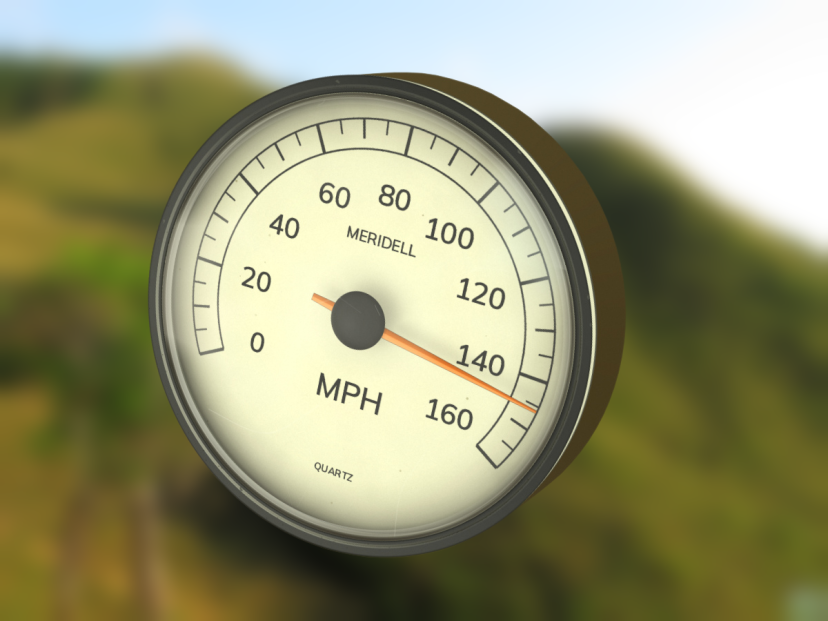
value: 145
